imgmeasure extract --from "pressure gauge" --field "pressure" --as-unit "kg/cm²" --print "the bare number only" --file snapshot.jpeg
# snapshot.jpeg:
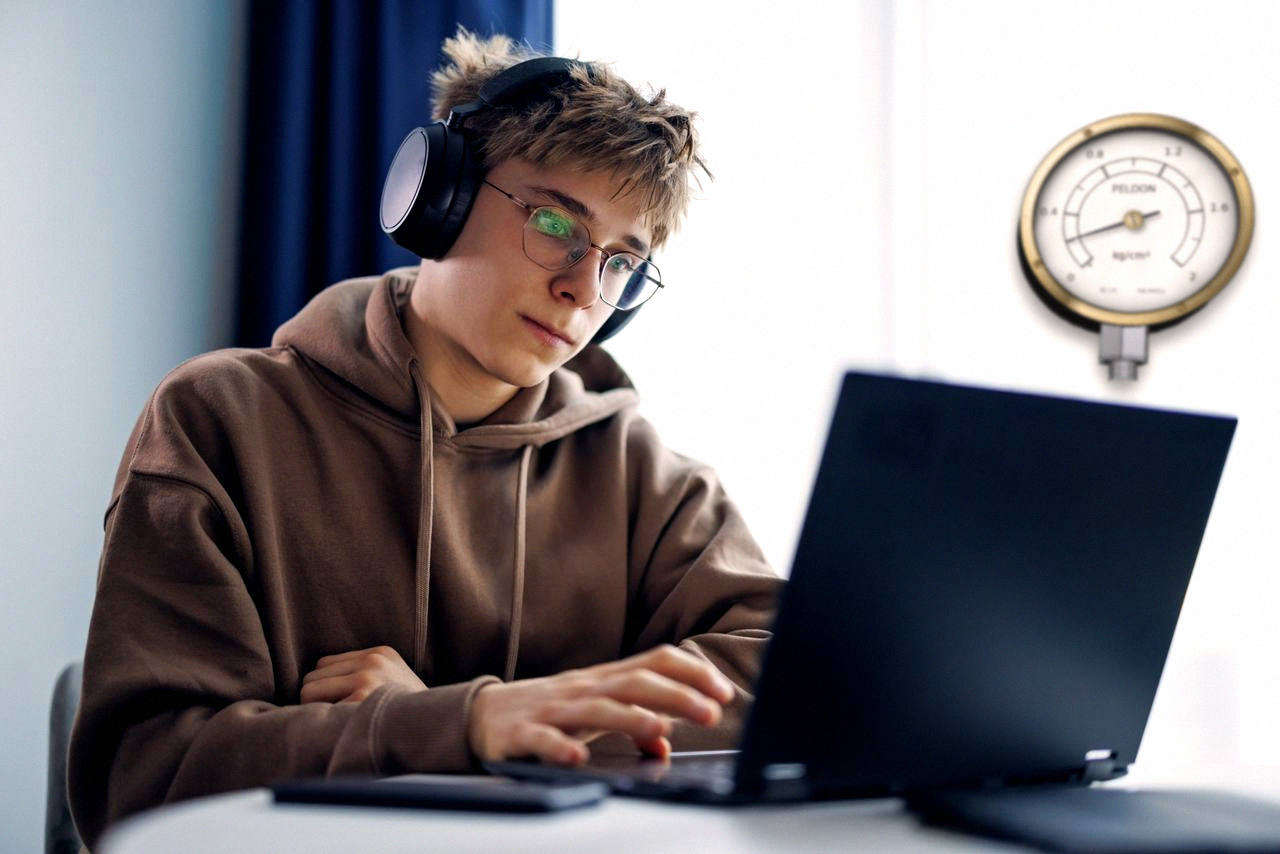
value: 0.2
